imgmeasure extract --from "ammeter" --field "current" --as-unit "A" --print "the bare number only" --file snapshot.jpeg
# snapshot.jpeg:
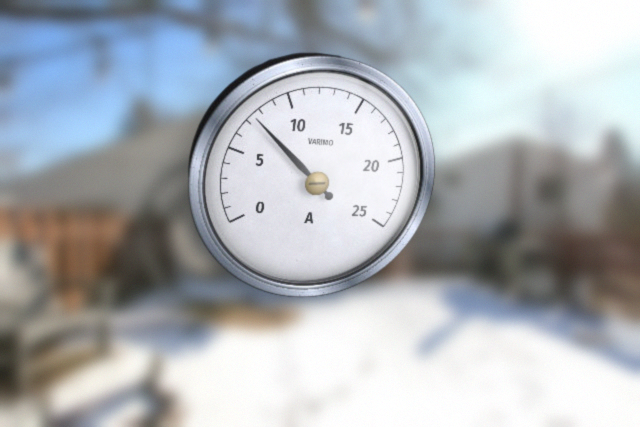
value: 7.5
